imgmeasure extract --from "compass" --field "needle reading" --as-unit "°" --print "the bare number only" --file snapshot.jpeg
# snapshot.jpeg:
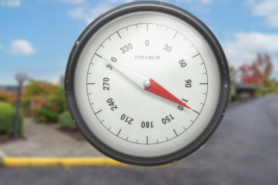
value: 120
